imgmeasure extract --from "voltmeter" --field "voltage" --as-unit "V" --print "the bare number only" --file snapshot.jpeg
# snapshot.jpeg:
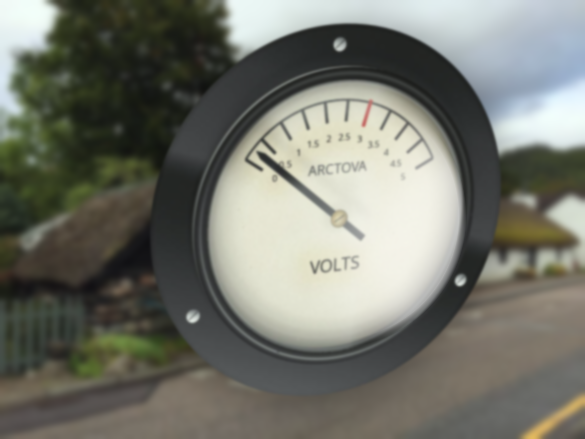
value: 0.25
